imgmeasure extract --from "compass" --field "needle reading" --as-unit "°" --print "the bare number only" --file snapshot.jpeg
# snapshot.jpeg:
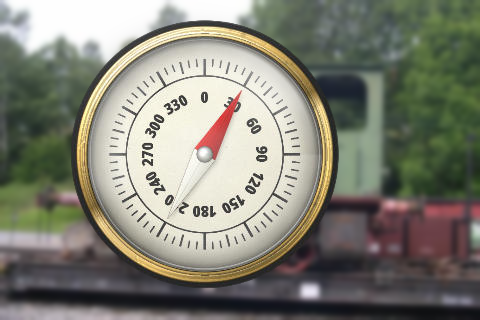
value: 30
